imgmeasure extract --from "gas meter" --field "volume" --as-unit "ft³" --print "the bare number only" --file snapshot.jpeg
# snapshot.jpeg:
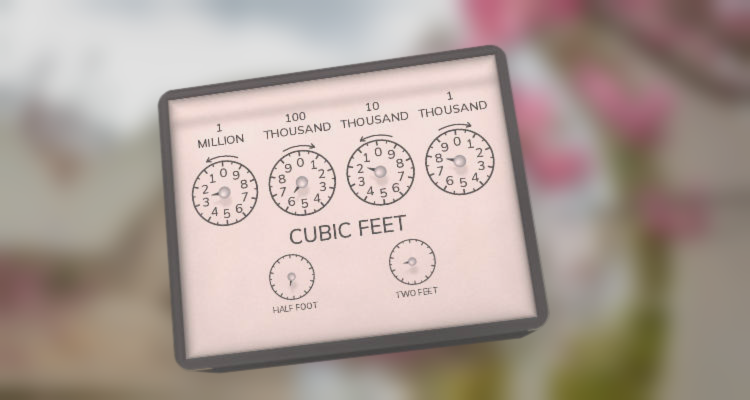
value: 261800
